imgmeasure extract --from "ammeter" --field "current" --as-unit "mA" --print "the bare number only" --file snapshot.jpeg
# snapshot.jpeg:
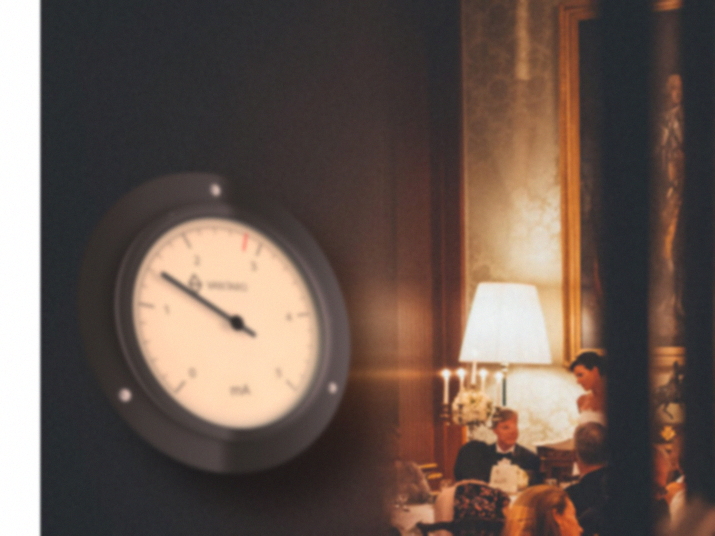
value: 1.4
